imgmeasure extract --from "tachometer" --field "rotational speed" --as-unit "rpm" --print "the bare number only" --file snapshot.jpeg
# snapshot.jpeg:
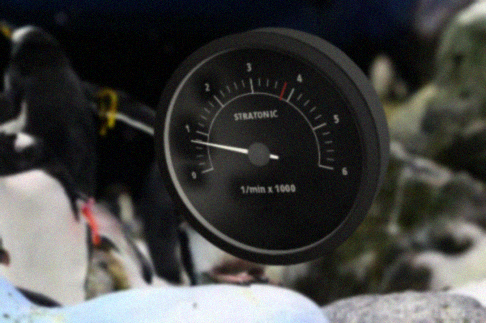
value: 800
